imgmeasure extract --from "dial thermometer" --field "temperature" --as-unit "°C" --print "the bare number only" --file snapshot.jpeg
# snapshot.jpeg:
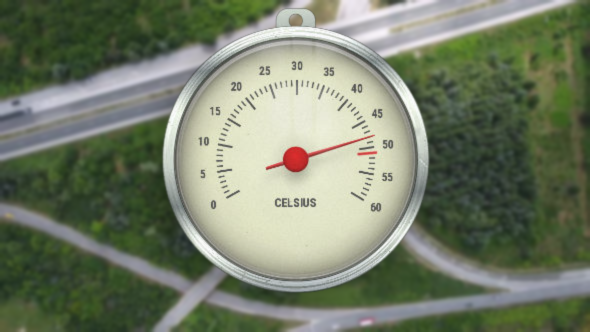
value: 48
